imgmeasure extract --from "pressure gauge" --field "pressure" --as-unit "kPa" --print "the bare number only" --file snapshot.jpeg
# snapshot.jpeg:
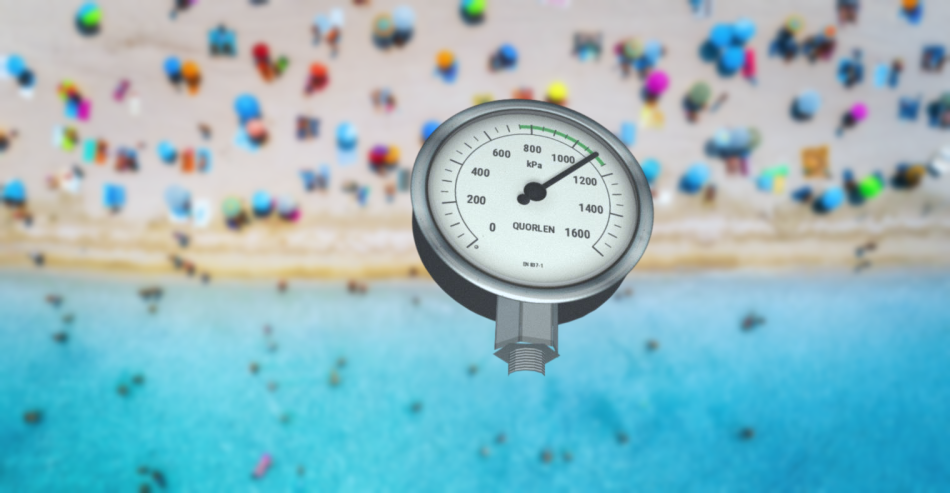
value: 1100
